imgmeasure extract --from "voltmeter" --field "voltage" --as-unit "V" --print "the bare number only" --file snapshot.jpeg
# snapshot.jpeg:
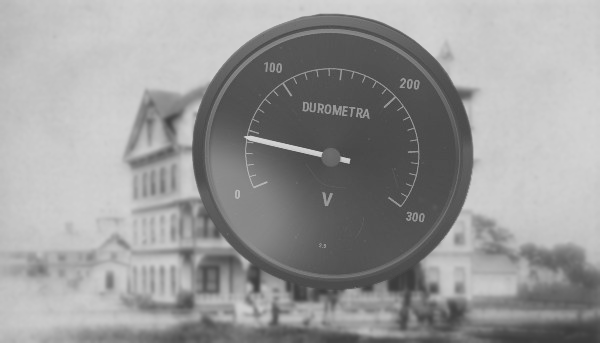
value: 45
